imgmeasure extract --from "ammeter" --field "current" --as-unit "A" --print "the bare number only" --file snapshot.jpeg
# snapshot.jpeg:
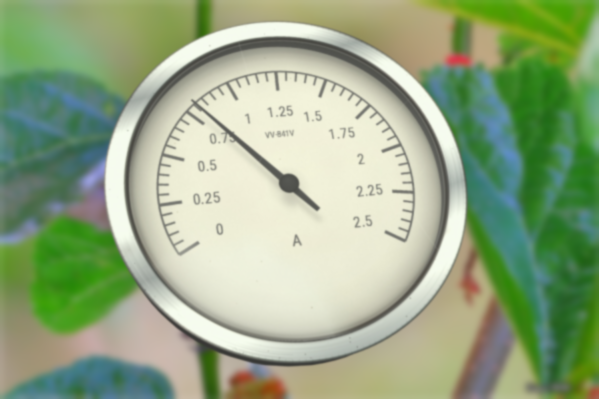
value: 0.8
